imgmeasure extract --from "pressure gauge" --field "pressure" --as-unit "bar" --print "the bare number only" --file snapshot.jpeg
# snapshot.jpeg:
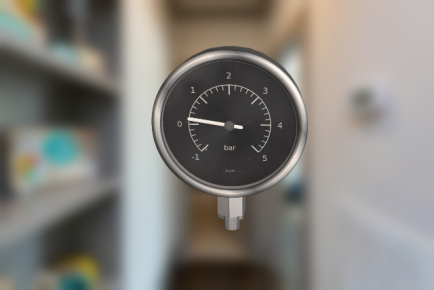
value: 0.2
